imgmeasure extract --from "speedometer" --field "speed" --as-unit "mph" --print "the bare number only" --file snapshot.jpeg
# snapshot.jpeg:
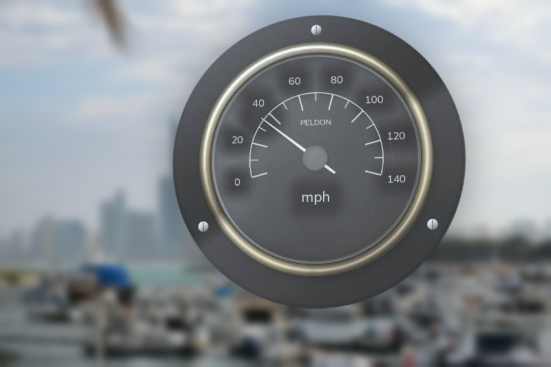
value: 35
